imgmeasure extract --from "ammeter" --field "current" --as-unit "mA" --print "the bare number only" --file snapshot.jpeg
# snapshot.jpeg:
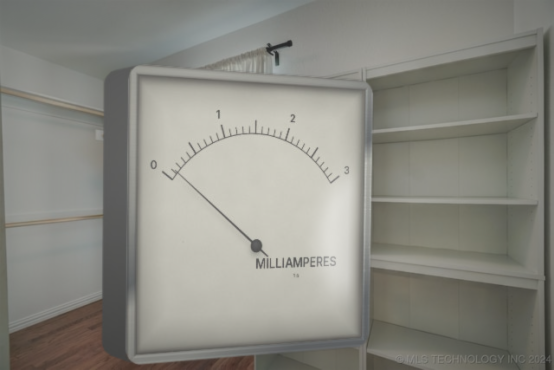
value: 0.1
